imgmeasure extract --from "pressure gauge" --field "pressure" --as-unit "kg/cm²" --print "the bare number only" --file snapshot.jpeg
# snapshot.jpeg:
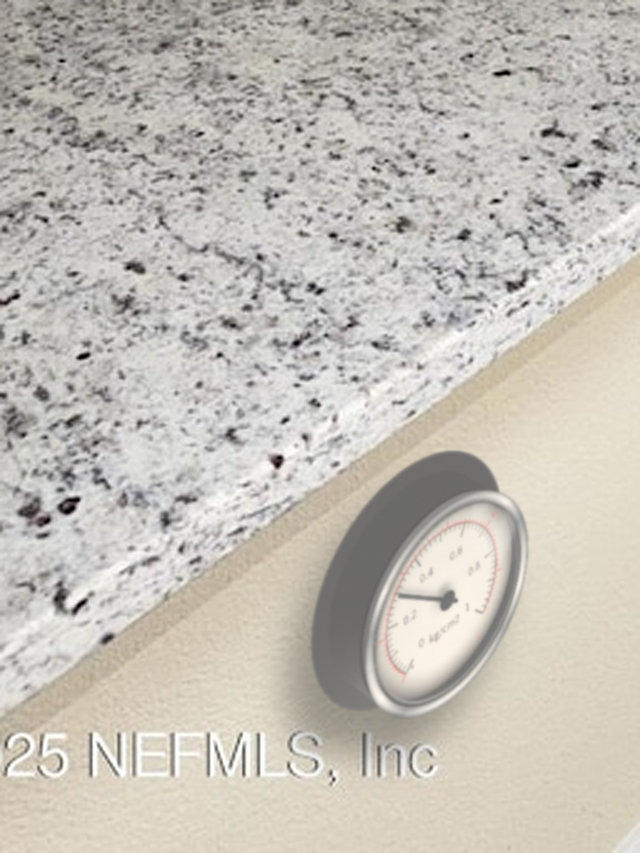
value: 0.3
